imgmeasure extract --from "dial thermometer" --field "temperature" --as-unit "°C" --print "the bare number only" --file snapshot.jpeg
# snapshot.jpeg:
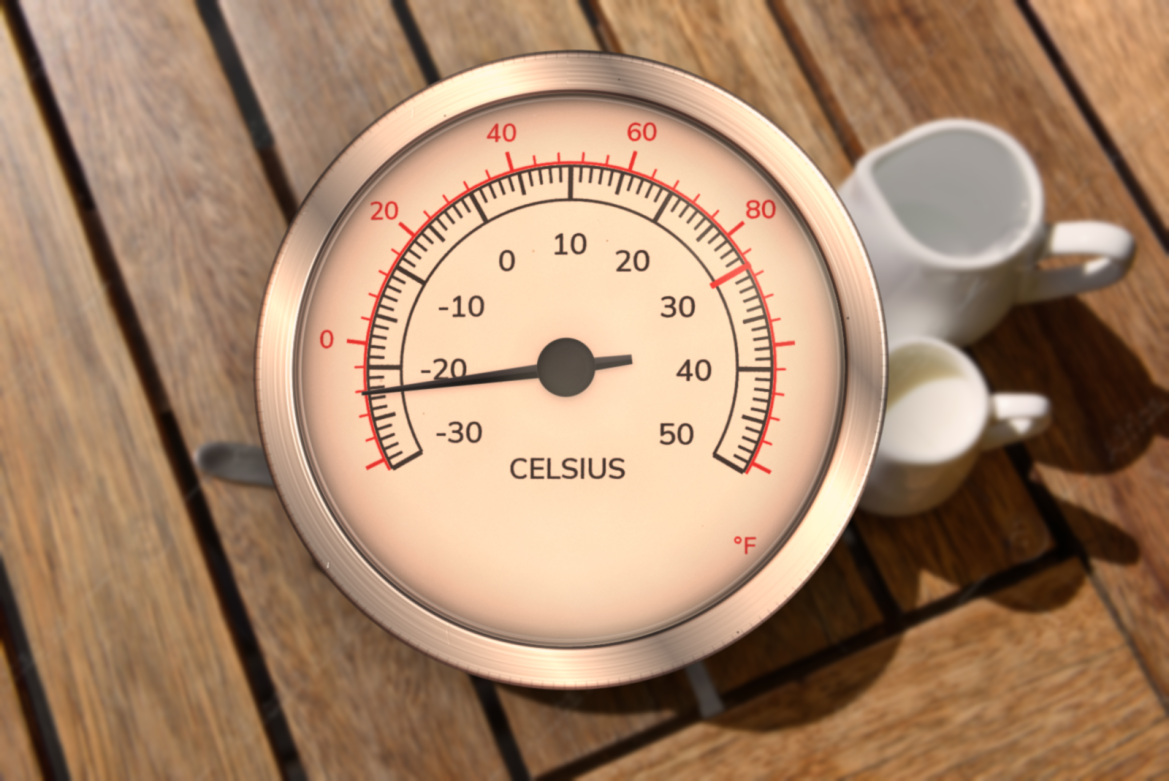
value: -22.5
